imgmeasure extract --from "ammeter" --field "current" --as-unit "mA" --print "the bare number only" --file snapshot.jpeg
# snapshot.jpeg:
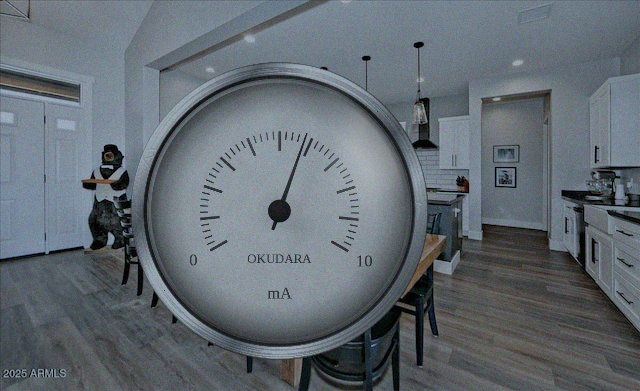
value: 5.8
